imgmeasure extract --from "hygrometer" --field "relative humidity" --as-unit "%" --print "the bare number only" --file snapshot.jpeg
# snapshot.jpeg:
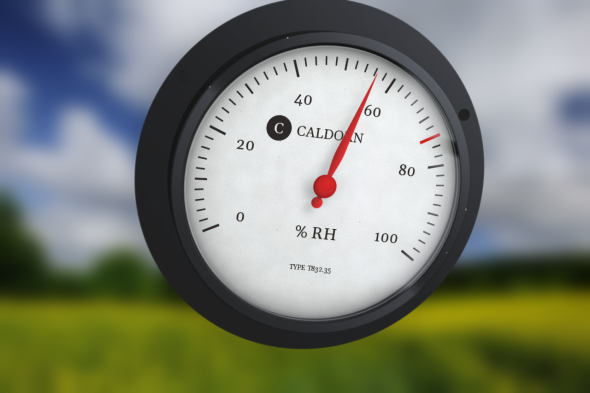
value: 56
